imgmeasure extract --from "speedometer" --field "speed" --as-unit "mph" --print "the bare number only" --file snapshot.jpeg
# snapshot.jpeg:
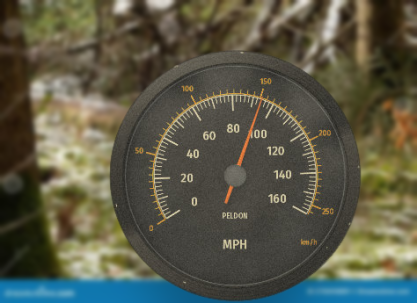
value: 94
